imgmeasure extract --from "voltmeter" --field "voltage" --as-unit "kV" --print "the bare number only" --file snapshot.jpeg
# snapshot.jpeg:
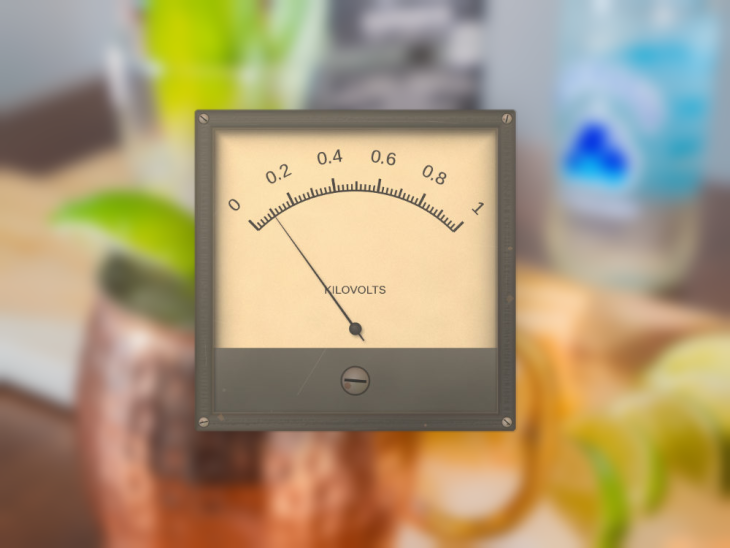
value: 0.1
